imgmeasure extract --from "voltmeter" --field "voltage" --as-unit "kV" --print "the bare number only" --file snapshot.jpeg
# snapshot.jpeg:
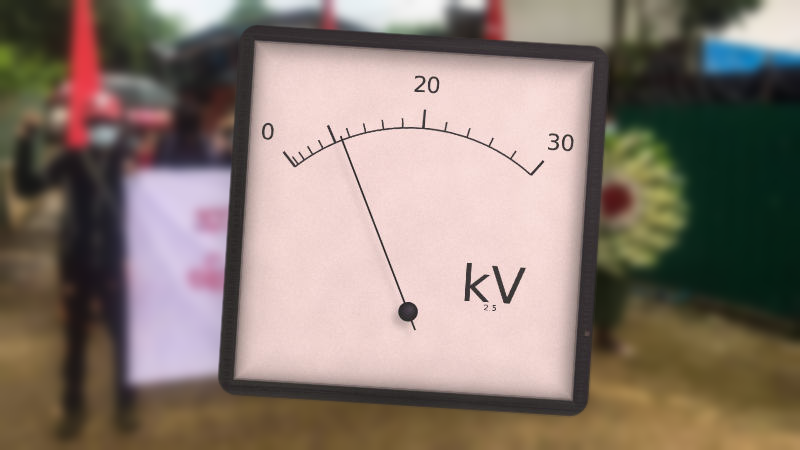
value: 11
